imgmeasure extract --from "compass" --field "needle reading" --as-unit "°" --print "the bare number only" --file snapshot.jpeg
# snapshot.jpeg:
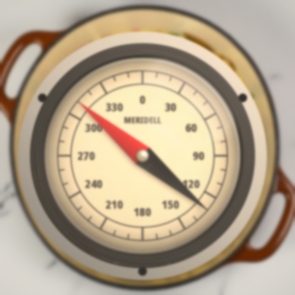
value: 310
